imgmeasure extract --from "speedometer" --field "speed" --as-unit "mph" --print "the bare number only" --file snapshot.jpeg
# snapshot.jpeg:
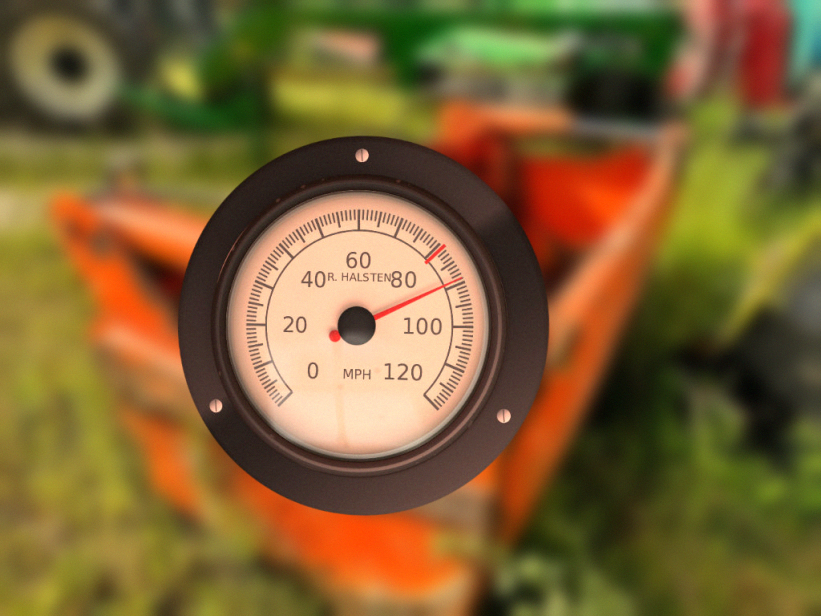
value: 89
